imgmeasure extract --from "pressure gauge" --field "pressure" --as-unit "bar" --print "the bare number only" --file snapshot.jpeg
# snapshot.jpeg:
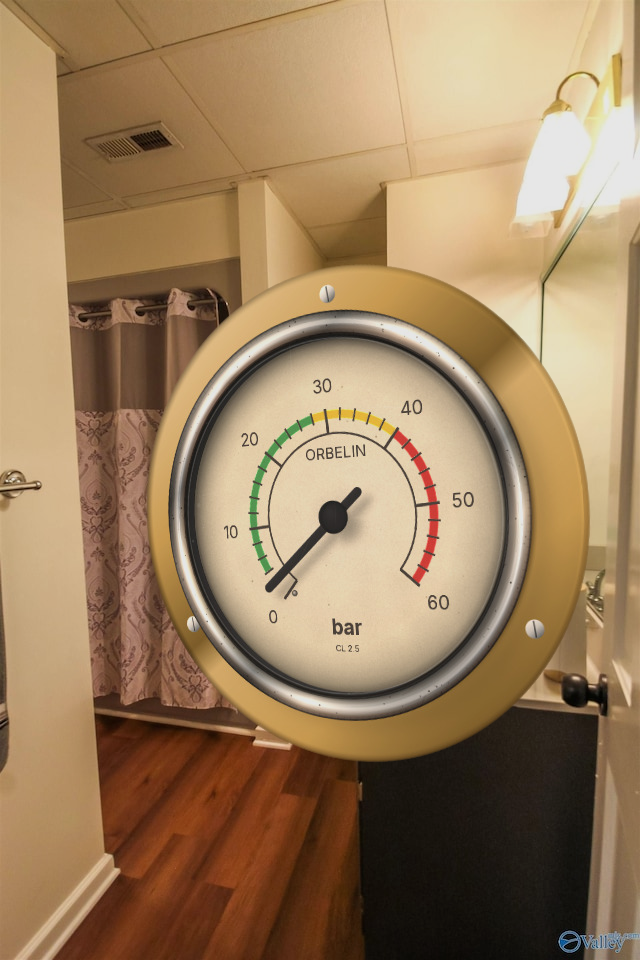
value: 2
